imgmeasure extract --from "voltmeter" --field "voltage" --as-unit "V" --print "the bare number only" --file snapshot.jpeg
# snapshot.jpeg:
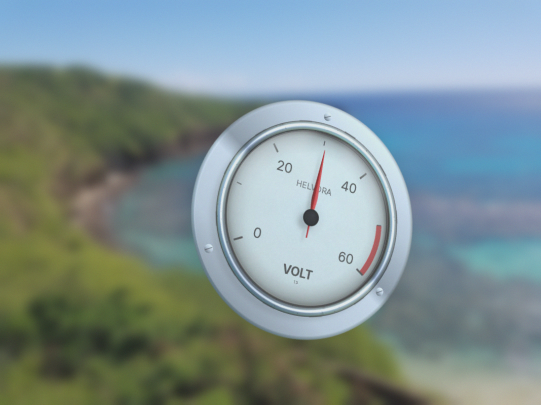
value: 30
